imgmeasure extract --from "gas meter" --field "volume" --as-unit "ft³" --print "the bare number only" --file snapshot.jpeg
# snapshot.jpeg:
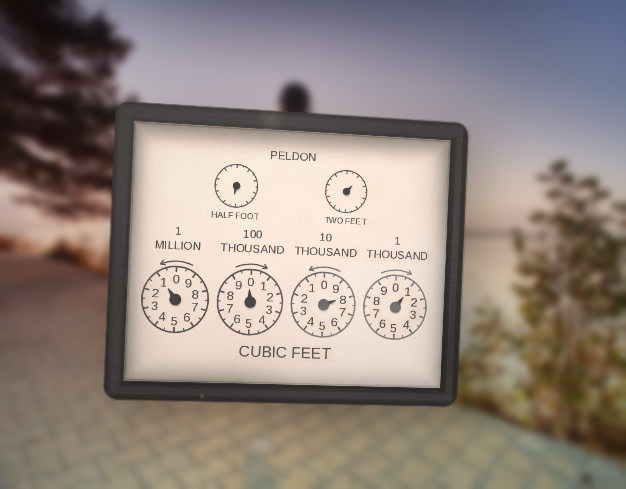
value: 98100
